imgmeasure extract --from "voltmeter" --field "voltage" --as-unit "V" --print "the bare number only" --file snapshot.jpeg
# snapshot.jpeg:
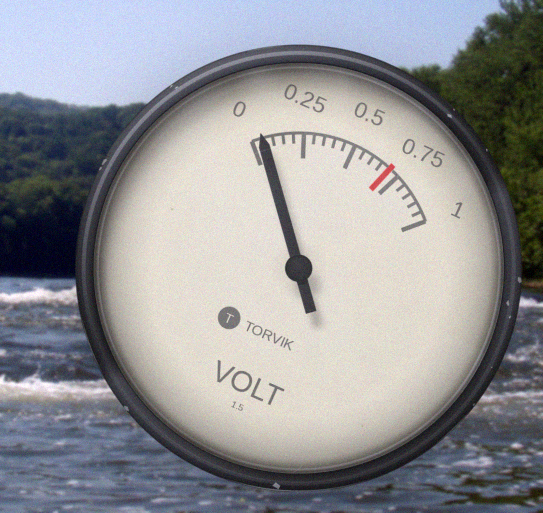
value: 0.05
